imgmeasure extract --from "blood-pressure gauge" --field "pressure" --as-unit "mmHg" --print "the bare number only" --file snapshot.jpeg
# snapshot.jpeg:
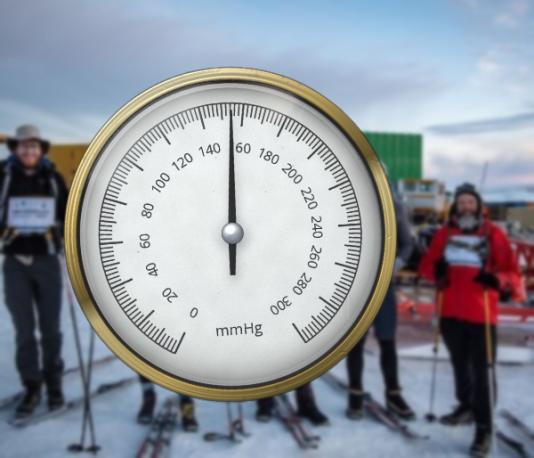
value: 154
